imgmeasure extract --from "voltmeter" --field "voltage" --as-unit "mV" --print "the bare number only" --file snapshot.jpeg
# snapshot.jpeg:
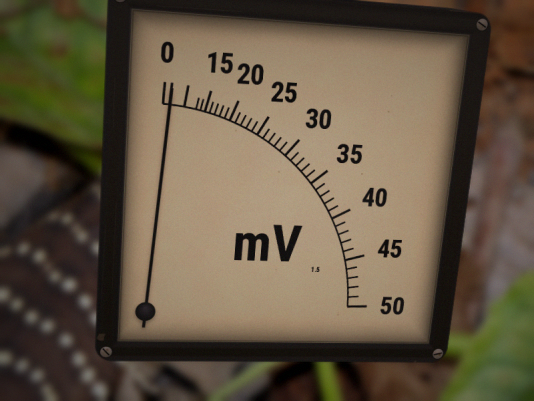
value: 5
